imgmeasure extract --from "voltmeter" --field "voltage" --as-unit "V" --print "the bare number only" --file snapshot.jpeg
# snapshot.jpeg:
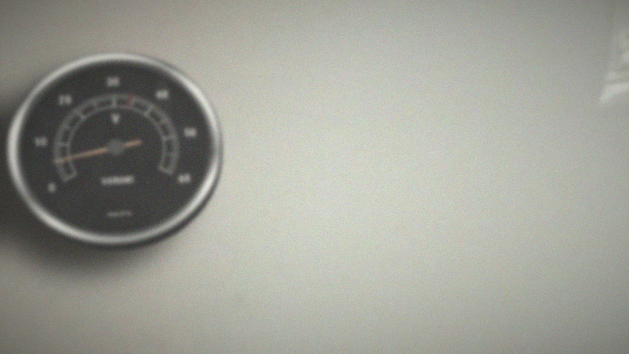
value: 5
